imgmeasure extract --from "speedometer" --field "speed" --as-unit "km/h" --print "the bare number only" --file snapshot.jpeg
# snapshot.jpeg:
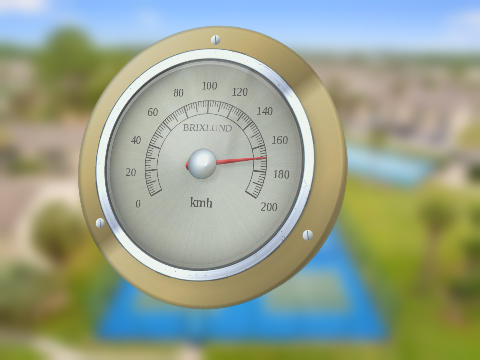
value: 170
